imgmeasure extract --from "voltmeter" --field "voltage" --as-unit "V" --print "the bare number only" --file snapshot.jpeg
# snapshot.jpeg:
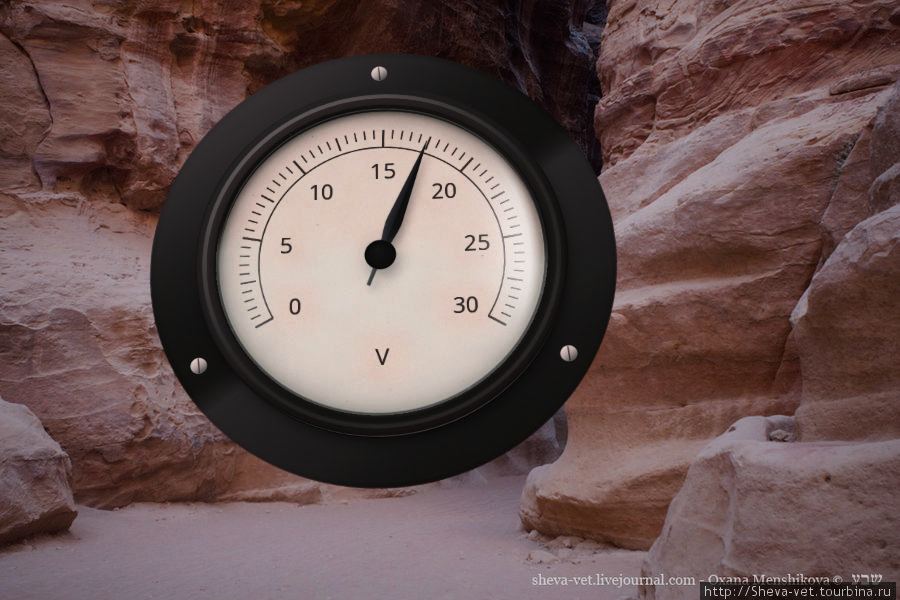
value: 17.5
